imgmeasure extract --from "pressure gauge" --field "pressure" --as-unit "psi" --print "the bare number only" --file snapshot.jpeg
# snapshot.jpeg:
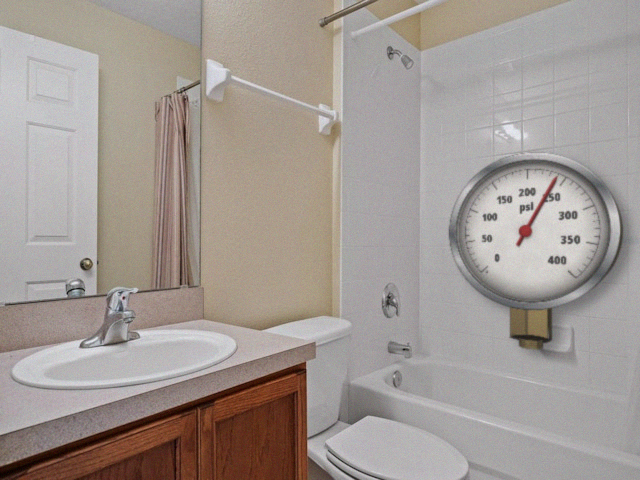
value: 240
